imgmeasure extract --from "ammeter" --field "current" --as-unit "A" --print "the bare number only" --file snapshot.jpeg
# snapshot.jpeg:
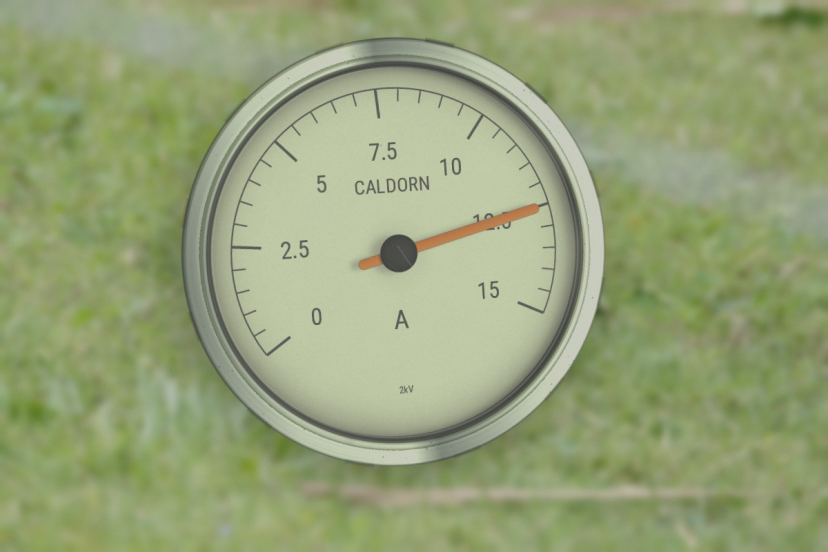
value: 12.5
